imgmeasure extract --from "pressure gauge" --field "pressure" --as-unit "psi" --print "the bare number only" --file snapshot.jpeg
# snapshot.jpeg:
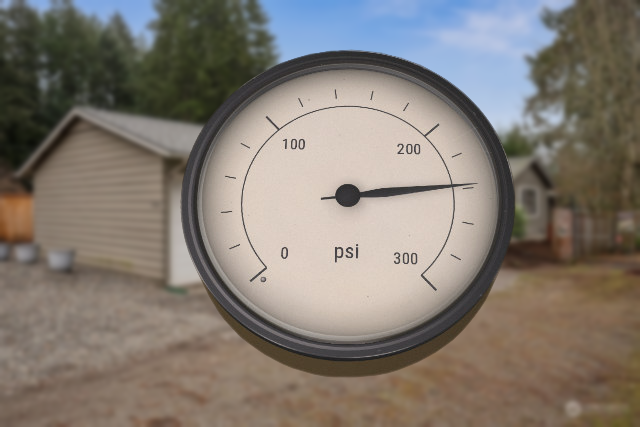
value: 240
